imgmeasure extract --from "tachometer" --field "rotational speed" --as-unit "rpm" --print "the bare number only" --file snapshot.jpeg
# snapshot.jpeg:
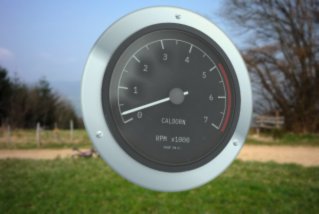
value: 250
